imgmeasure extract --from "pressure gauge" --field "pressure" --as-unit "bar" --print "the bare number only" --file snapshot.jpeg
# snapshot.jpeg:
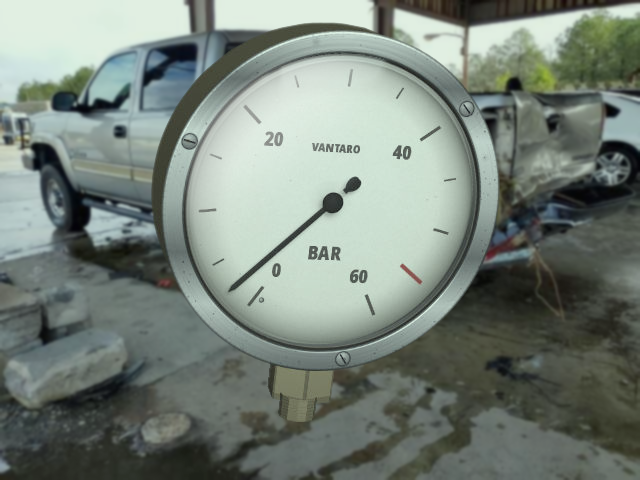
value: 2.5
